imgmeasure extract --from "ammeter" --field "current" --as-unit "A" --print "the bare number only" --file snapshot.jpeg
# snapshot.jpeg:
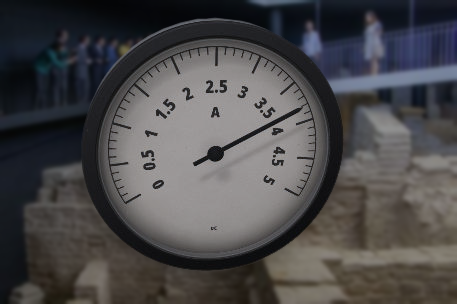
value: 3.8
